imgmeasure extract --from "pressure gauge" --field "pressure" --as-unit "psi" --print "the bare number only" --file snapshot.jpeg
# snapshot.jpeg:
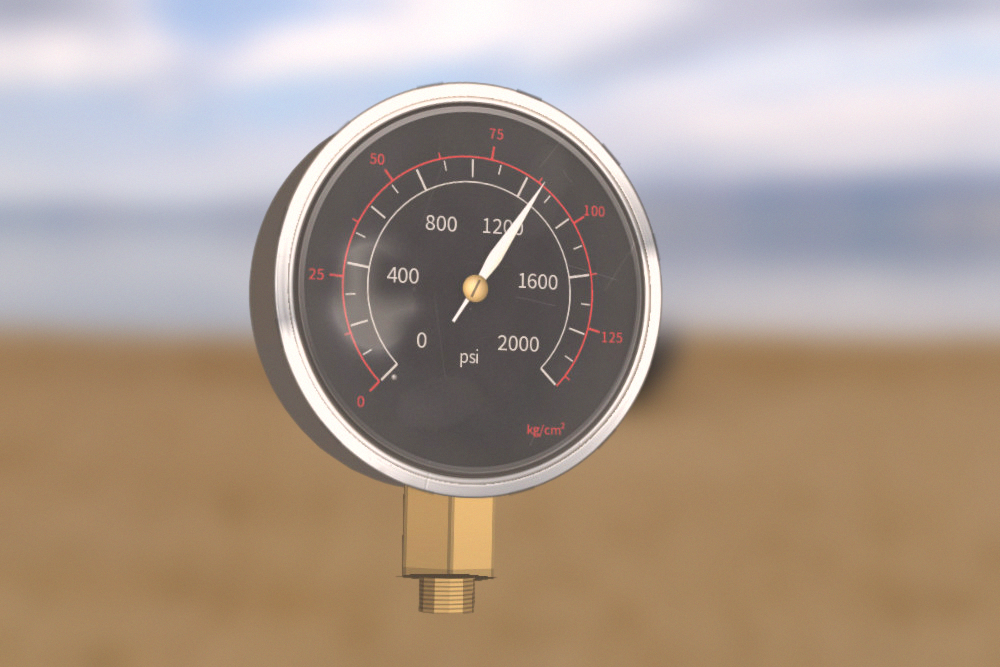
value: 1250
